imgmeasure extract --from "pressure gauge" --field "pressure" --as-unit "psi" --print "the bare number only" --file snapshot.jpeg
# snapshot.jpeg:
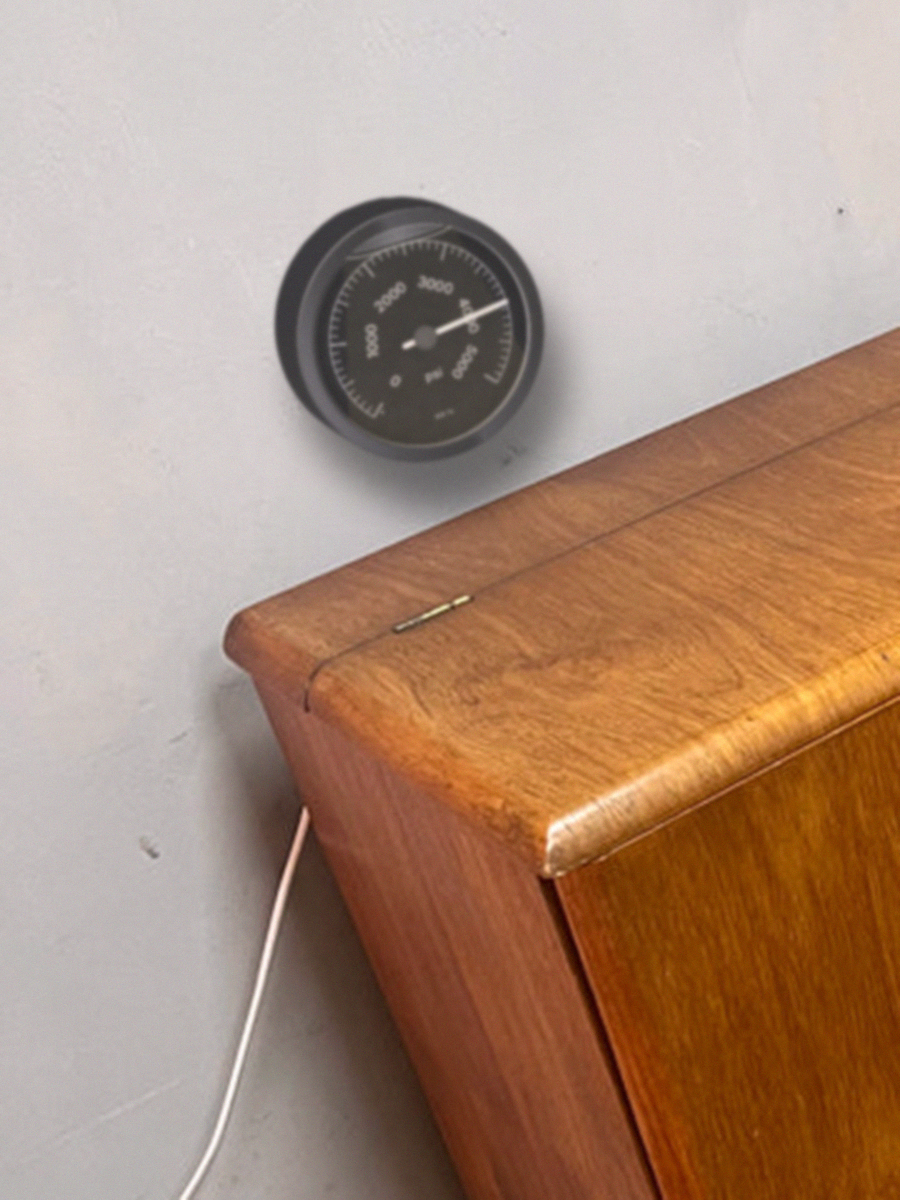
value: 4000
